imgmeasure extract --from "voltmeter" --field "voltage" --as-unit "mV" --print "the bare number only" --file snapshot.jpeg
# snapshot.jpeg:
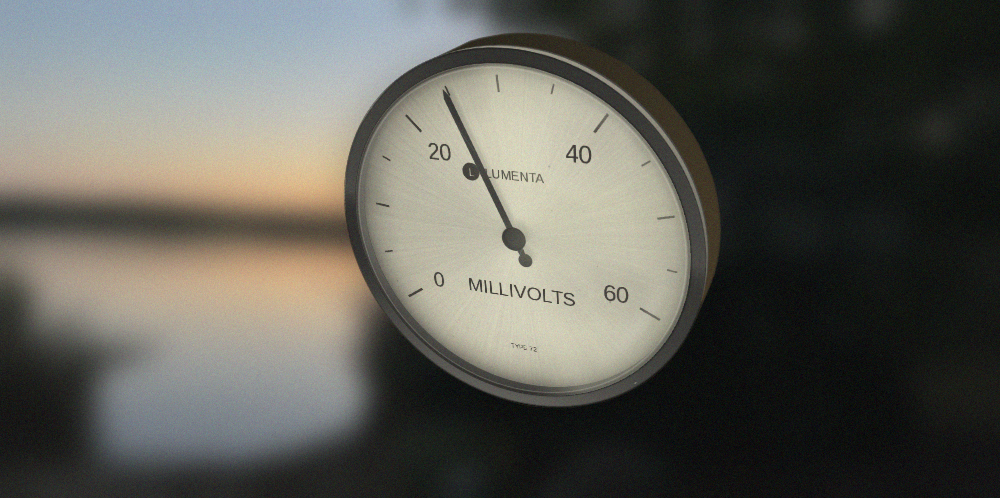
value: 25
